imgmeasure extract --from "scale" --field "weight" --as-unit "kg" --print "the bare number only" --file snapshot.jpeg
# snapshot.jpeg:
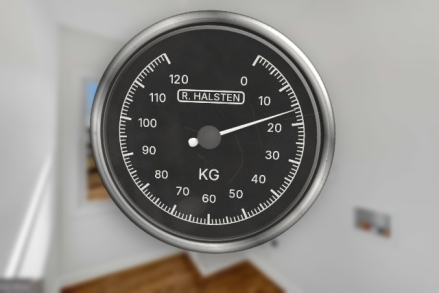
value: 16
